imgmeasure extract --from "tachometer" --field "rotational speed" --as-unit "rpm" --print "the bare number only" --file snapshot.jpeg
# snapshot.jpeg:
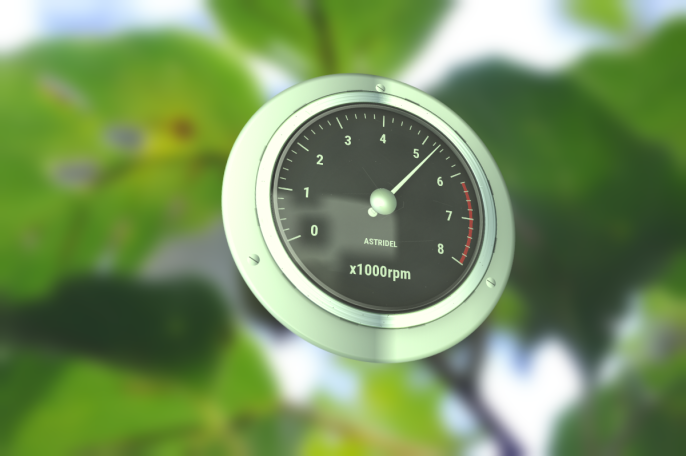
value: 5300
